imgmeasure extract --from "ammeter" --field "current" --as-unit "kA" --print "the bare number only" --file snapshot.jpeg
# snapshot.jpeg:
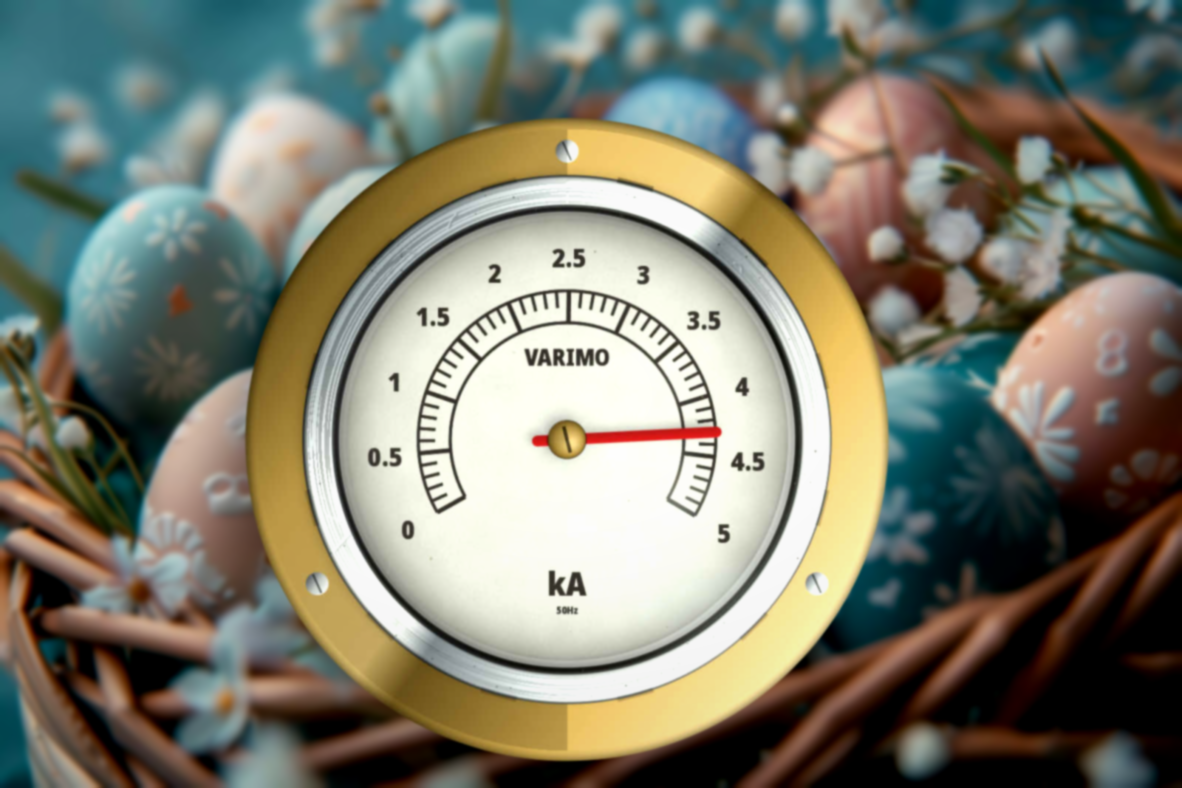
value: 4.3
